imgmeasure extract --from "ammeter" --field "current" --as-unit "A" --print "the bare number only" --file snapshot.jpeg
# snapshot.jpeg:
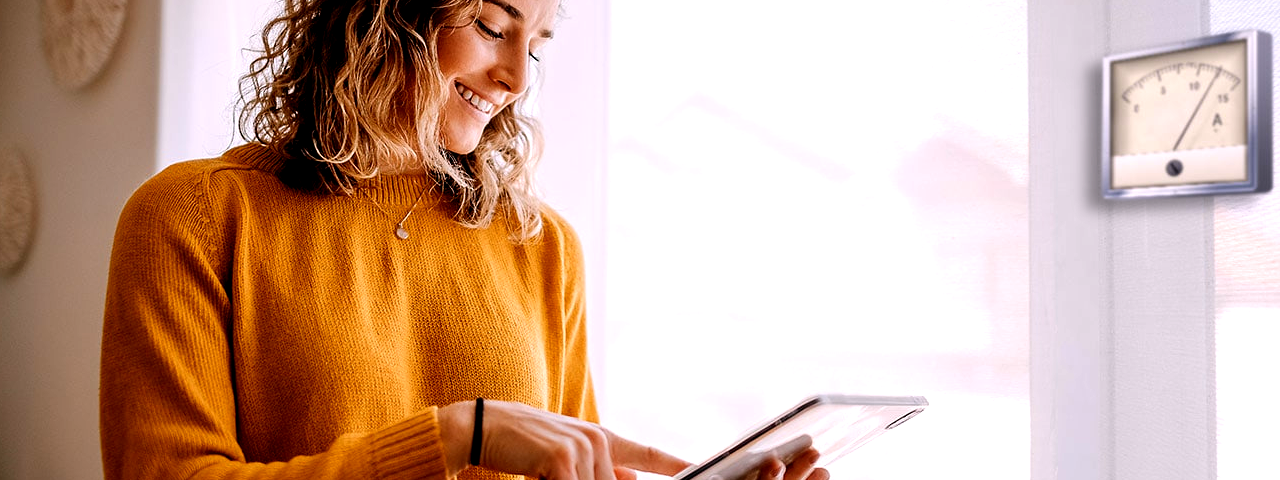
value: 12.5
